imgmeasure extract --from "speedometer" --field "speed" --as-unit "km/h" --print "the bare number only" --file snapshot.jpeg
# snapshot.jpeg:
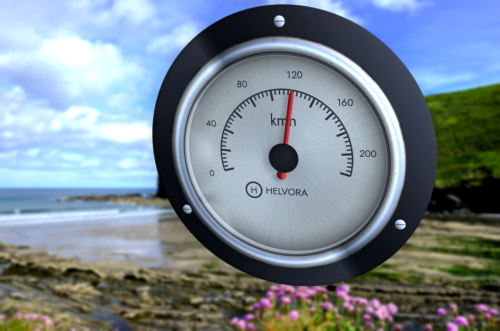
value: 120
